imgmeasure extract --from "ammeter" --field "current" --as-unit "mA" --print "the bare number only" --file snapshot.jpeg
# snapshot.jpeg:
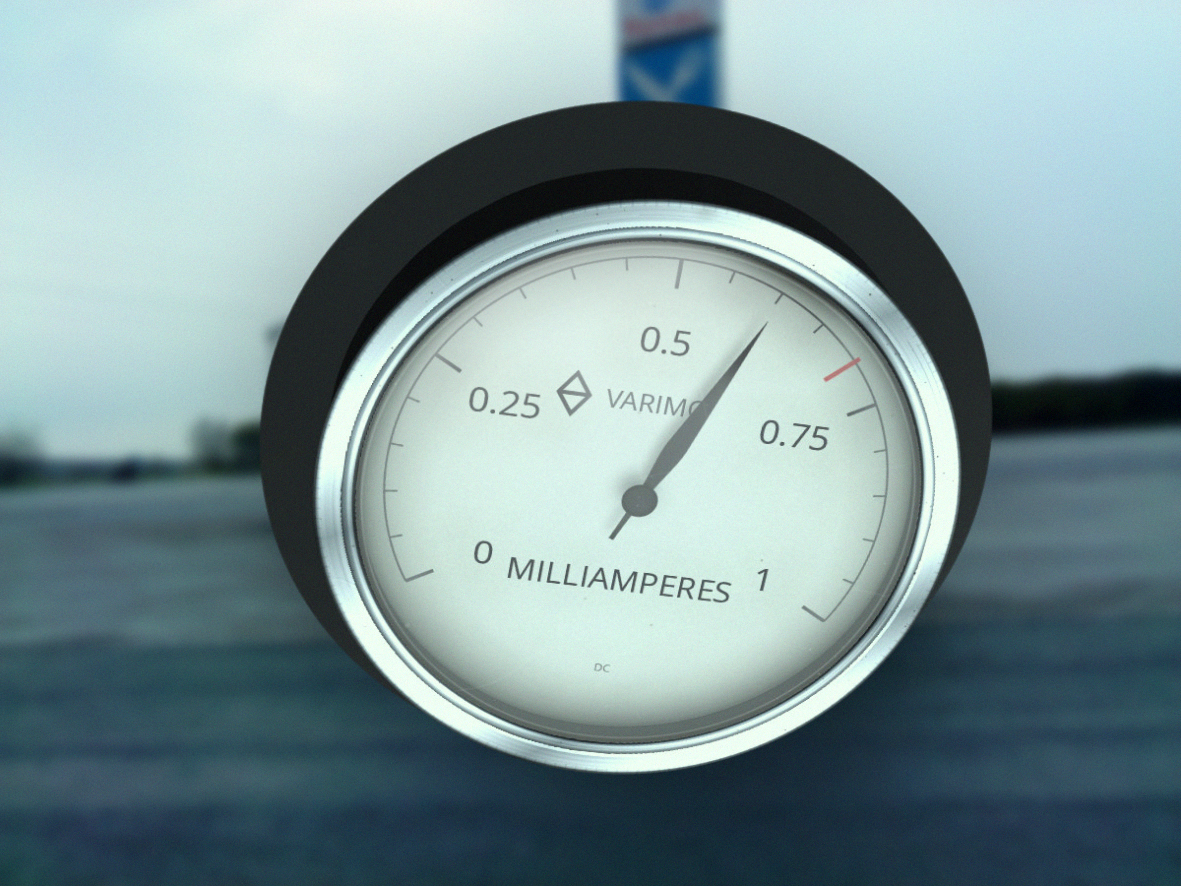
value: 0.6
